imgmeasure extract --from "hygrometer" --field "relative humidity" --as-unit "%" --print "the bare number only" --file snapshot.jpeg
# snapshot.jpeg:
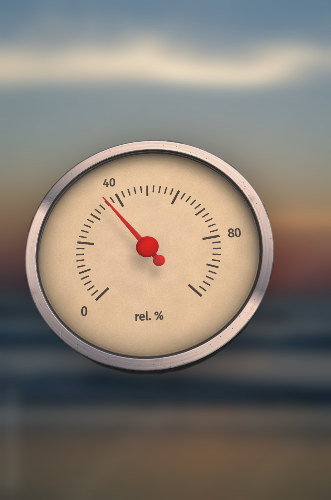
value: 36
